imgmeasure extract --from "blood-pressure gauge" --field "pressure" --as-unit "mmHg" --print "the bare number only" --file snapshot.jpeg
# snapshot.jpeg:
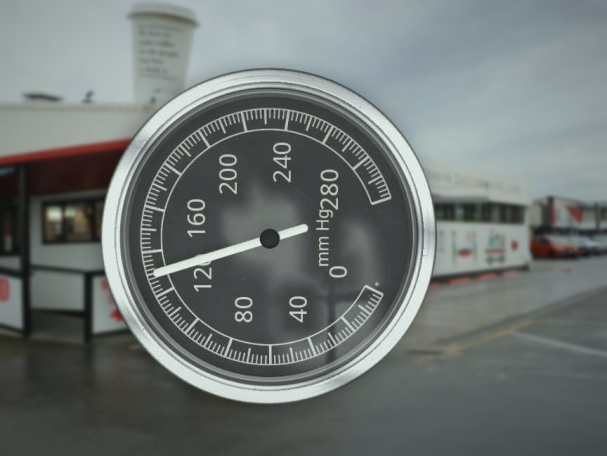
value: 130
